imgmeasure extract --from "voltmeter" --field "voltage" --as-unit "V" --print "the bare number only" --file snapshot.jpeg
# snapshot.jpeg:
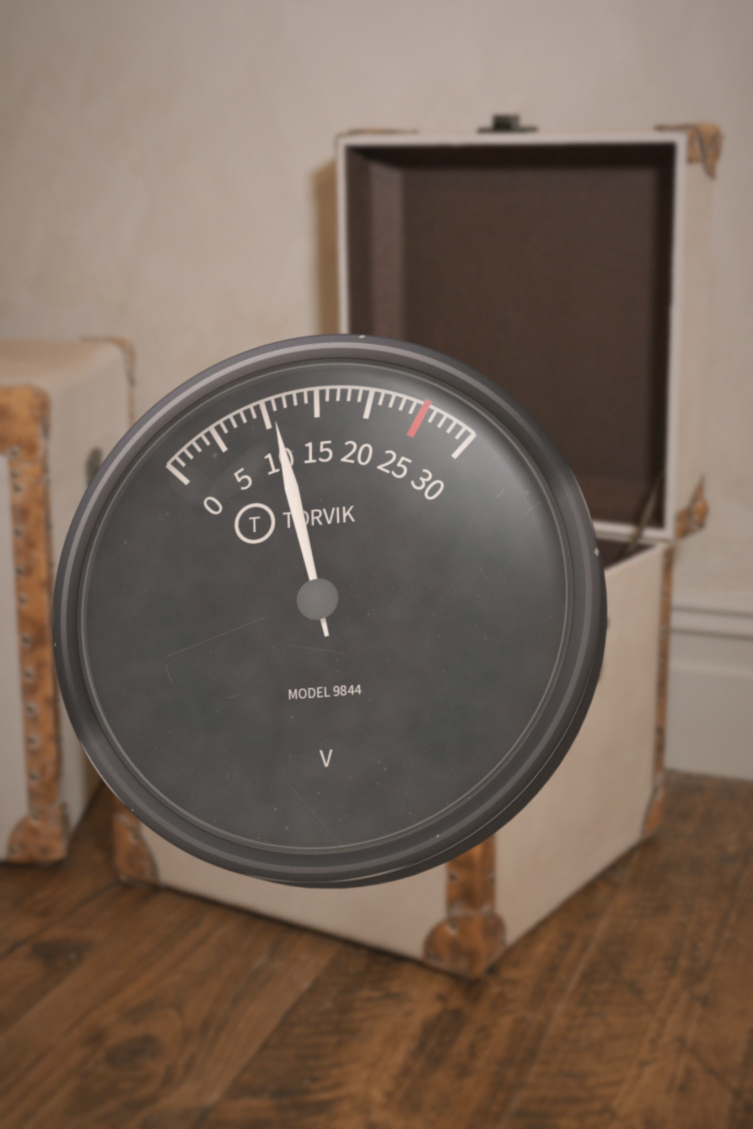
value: 11
